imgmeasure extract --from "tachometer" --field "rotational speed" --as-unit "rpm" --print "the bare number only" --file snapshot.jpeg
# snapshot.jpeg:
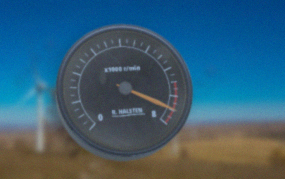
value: 7500
